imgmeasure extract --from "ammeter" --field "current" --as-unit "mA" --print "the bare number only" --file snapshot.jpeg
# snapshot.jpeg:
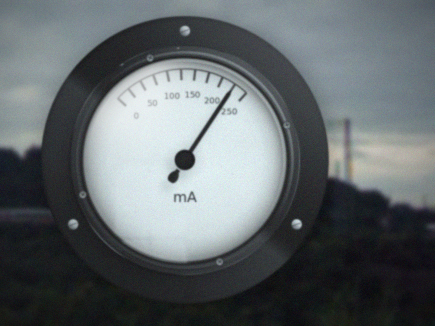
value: 225
